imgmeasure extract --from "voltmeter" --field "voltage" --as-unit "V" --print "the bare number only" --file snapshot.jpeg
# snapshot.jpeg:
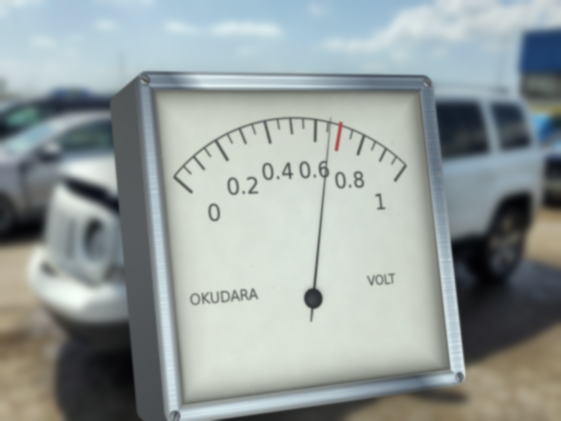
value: 0.65
